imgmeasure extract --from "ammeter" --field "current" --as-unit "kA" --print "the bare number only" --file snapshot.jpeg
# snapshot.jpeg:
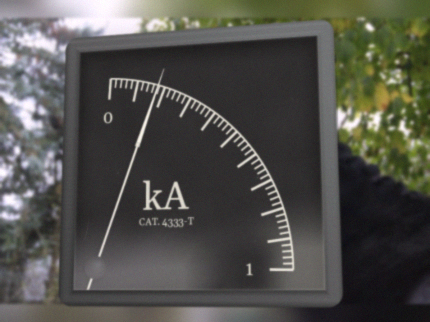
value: 0.18
